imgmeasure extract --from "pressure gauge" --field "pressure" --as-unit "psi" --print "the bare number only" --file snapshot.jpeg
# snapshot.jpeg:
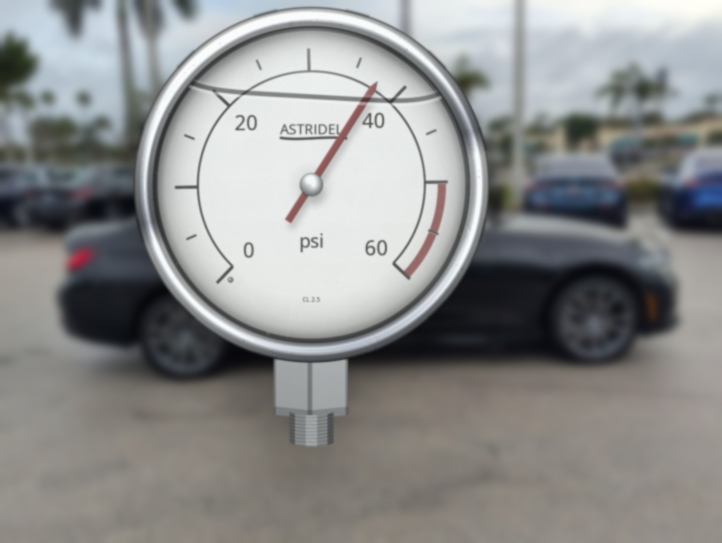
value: 37.5
